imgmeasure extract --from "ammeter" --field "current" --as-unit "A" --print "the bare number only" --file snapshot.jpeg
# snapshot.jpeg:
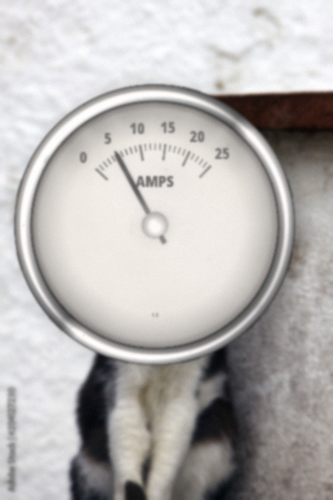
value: 5
